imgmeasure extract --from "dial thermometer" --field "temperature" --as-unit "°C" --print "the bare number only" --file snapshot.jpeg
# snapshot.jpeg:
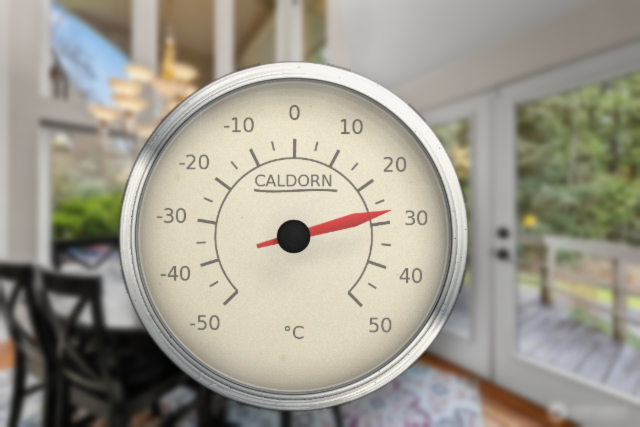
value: 27.5
